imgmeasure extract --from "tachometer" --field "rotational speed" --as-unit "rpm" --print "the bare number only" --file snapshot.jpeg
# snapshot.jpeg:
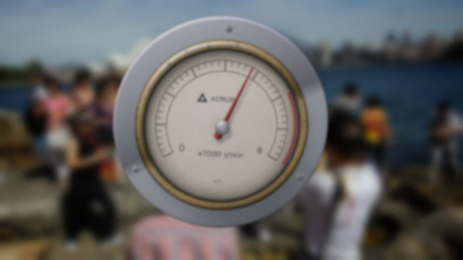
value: 4800
